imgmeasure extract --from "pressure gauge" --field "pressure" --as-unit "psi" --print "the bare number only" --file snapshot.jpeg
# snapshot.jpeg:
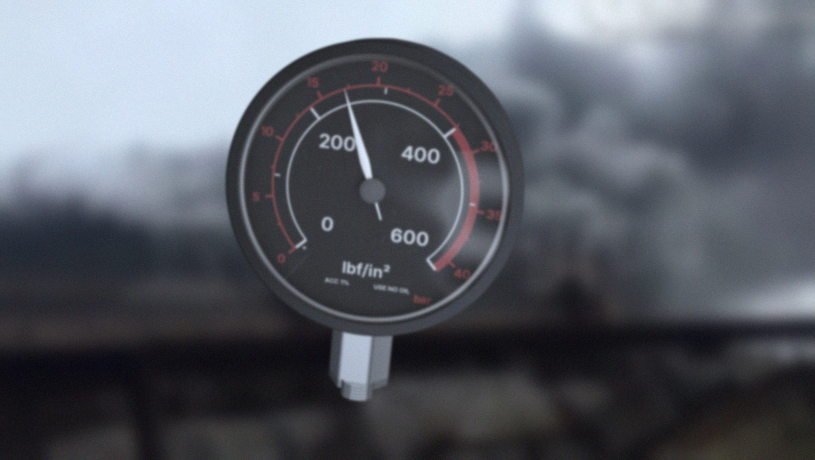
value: 250
